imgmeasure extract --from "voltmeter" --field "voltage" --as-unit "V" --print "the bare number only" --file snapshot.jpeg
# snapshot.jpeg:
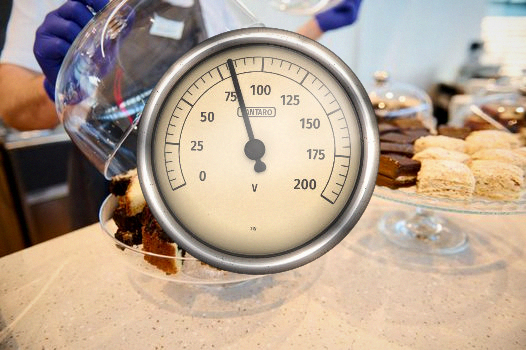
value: 82.5
